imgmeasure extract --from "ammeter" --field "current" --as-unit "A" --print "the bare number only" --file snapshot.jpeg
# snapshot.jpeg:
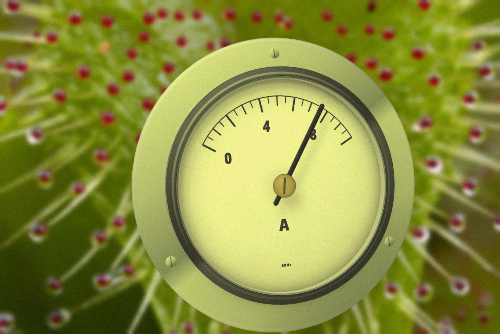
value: 7.5
